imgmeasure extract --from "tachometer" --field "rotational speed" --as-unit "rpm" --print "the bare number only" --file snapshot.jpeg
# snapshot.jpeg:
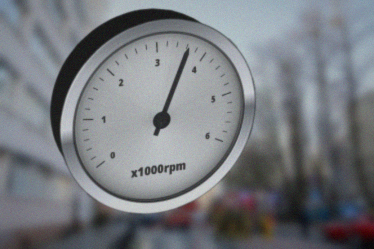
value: 3600
